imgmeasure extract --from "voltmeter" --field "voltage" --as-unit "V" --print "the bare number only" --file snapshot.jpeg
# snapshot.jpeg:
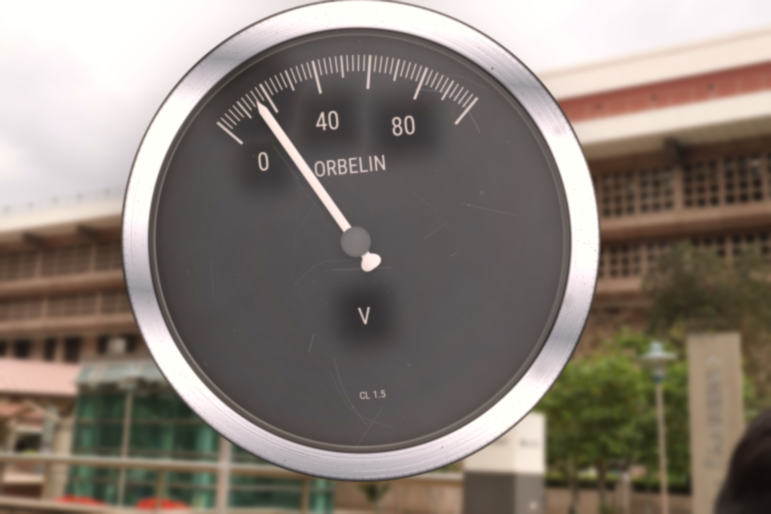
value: 16
